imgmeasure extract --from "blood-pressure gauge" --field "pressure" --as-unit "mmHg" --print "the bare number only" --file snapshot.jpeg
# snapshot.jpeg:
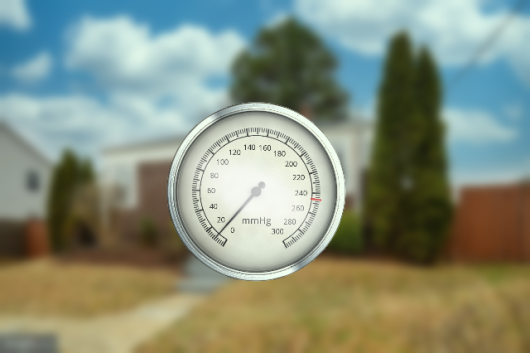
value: 10
